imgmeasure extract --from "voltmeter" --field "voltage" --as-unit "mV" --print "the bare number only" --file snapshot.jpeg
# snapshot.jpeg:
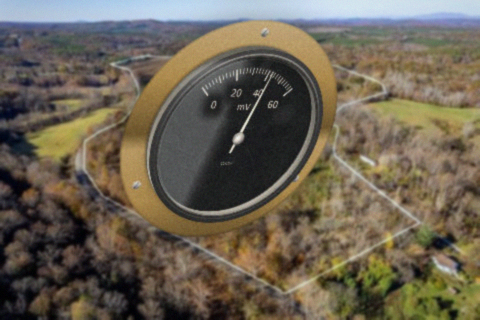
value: 40
